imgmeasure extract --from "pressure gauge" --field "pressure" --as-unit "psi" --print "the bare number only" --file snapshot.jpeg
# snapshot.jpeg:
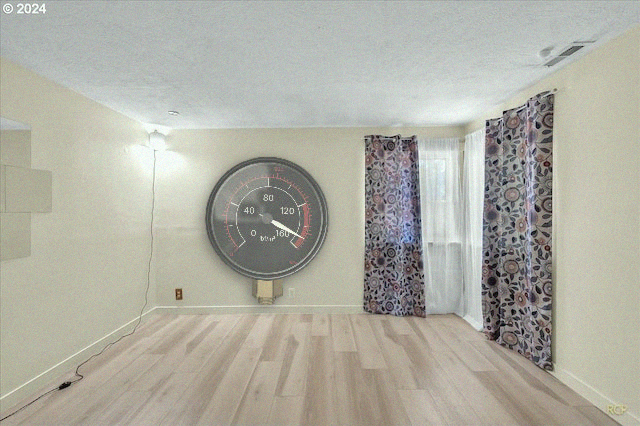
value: 150
